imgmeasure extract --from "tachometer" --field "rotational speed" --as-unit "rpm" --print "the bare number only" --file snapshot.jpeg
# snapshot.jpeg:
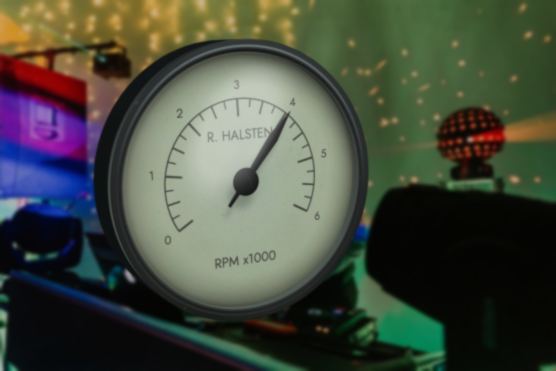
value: 4000
